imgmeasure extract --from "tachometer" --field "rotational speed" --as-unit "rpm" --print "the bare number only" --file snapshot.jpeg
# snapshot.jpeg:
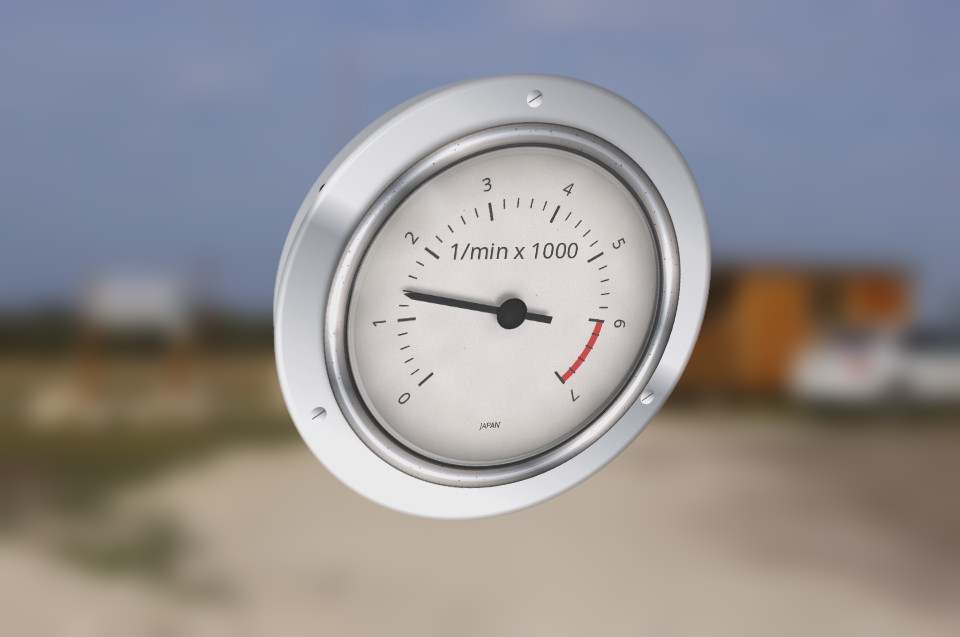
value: 1400
